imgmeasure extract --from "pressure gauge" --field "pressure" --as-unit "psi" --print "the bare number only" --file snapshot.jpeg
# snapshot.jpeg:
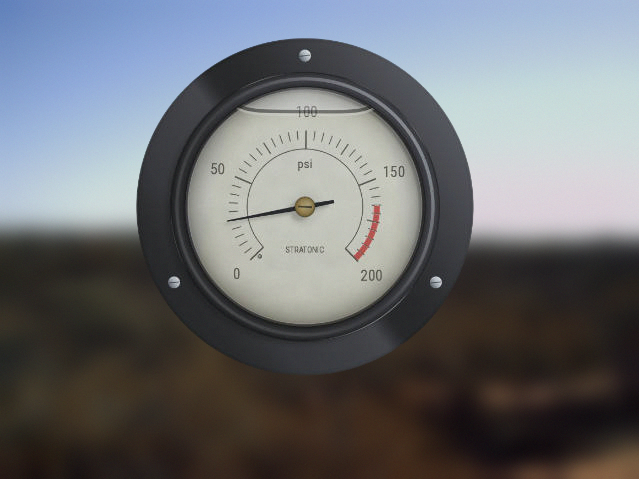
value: 25
